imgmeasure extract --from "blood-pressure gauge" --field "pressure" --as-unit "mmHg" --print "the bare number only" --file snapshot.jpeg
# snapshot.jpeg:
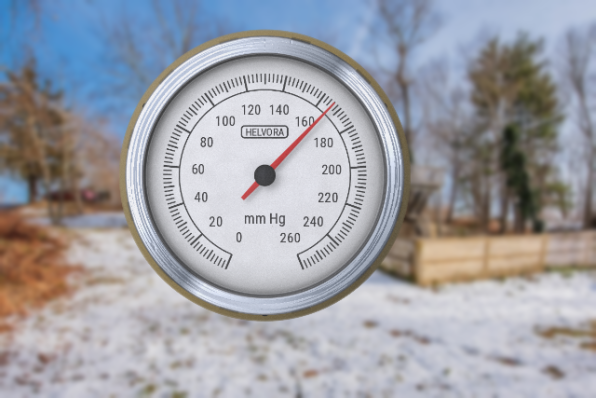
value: 166
